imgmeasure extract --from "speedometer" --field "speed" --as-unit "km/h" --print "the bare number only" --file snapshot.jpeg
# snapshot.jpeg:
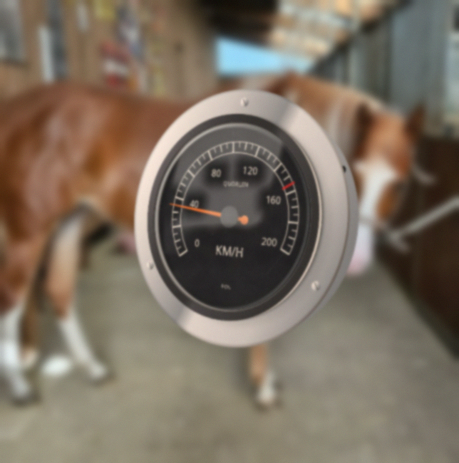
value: 35
